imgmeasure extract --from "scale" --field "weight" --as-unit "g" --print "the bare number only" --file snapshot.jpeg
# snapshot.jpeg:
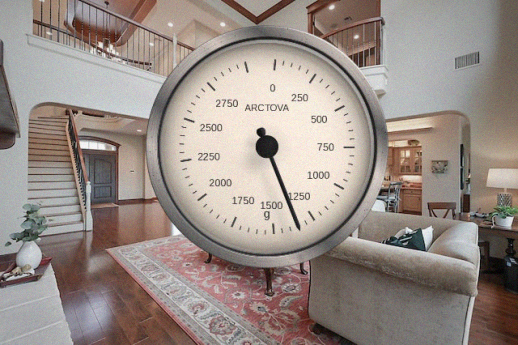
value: 1350
